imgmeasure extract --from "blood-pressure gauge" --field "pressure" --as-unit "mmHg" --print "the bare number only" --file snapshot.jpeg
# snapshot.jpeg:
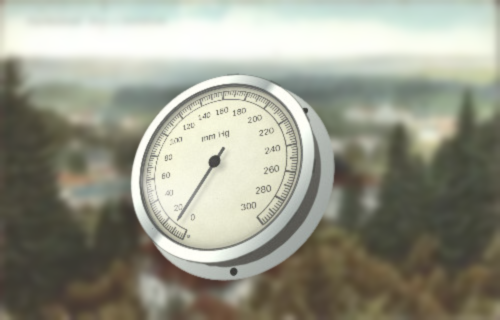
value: 10
